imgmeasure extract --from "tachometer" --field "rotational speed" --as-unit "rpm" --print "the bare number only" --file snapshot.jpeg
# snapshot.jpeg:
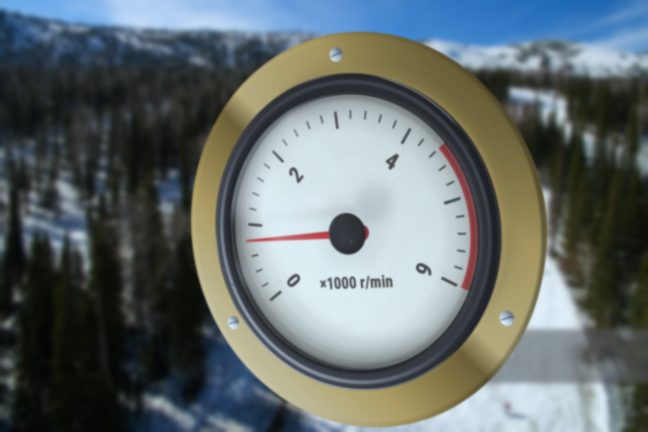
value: 800
